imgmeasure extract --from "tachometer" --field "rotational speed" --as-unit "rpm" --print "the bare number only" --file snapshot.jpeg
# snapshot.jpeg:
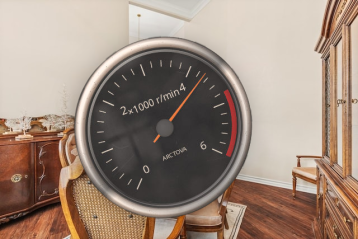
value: 4300
